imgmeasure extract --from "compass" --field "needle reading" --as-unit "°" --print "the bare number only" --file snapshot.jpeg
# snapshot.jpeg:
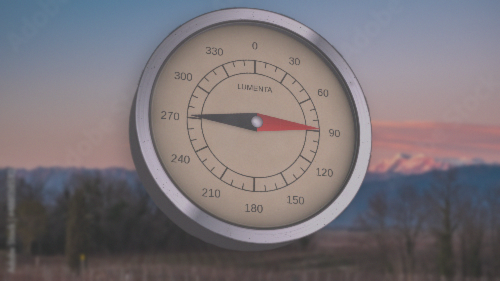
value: 90
